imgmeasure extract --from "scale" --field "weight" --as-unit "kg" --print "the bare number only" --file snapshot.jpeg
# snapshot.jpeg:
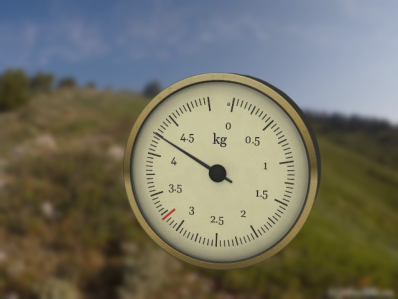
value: 4.25
